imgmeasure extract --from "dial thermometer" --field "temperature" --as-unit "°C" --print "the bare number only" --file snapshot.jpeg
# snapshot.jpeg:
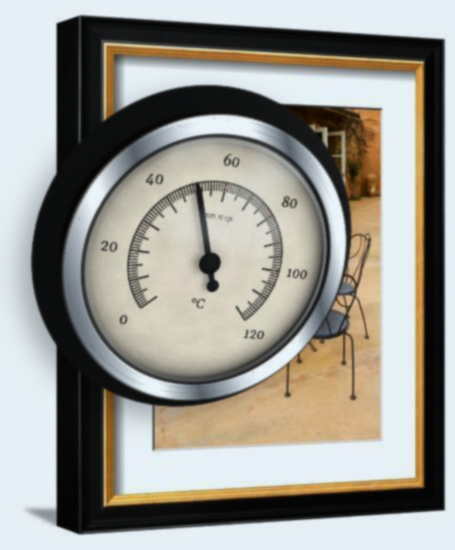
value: 50
